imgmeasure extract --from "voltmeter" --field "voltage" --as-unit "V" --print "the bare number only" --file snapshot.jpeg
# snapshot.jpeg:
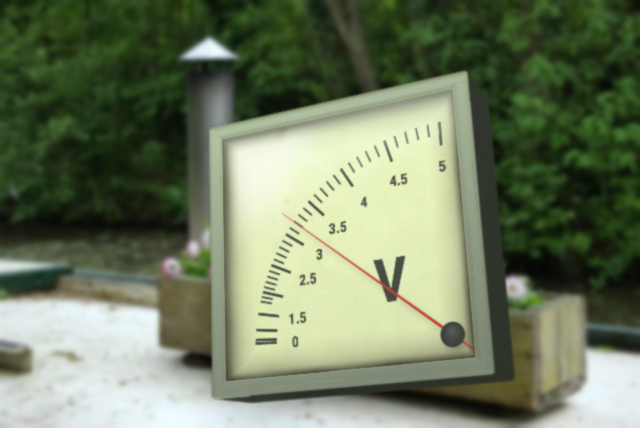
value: 3.2
